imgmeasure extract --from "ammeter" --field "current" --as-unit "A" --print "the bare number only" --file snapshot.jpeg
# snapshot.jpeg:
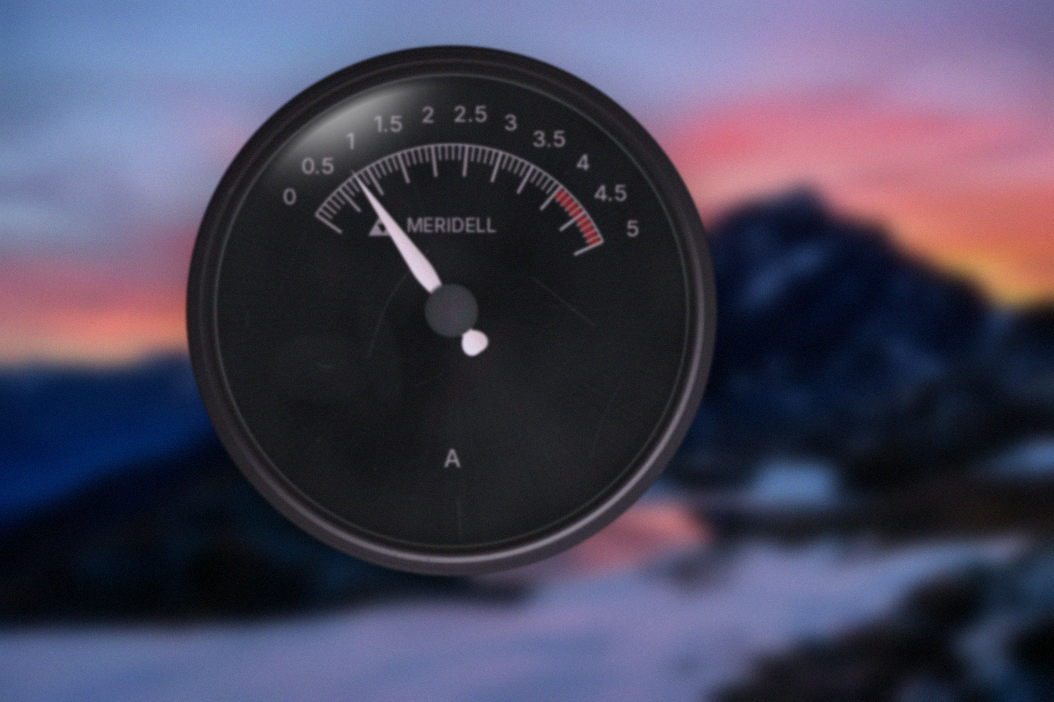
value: 0.8
